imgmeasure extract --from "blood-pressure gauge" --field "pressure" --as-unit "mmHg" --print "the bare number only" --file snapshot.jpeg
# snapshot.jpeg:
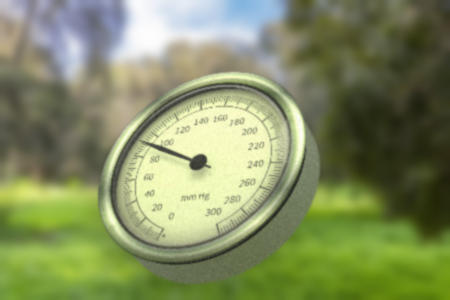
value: 90
